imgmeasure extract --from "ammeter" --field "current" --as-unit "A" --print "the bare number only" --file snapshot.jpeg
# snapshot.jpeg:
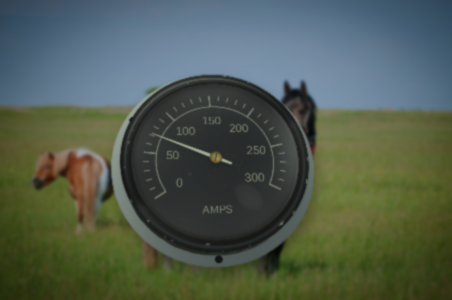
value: 70
